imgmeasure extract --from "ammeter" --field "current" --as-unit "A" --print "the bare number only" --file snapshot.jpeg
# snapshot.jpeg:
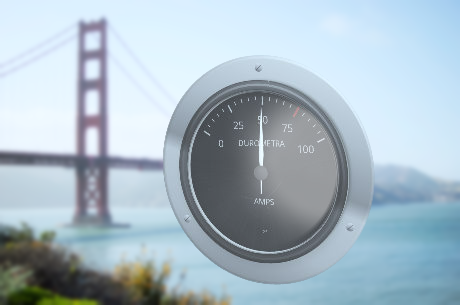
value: 50
